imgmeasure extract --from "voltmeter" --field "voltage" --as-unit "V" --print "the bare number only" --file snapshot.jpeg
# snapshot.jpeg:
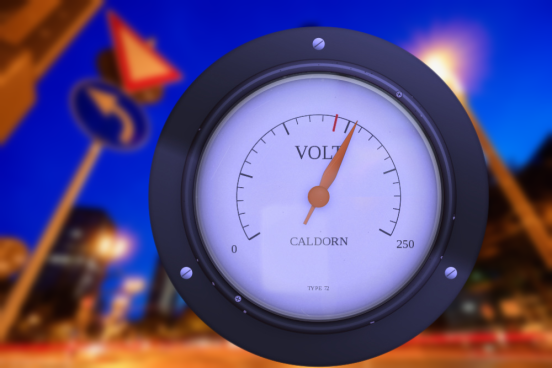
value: 155
